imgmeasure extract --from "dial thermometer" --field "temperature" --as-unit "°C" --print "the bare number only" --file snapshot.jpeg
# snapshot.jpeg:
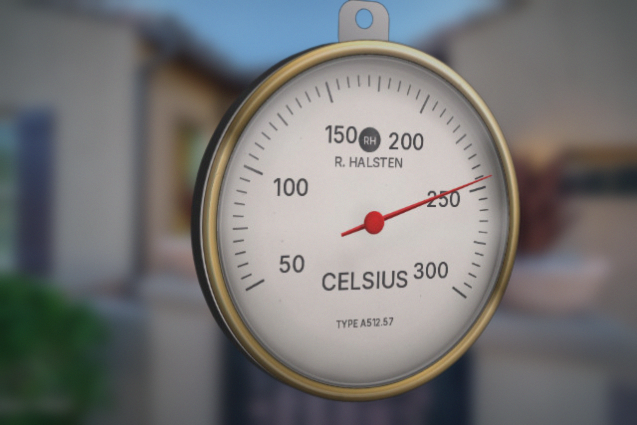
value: 245
